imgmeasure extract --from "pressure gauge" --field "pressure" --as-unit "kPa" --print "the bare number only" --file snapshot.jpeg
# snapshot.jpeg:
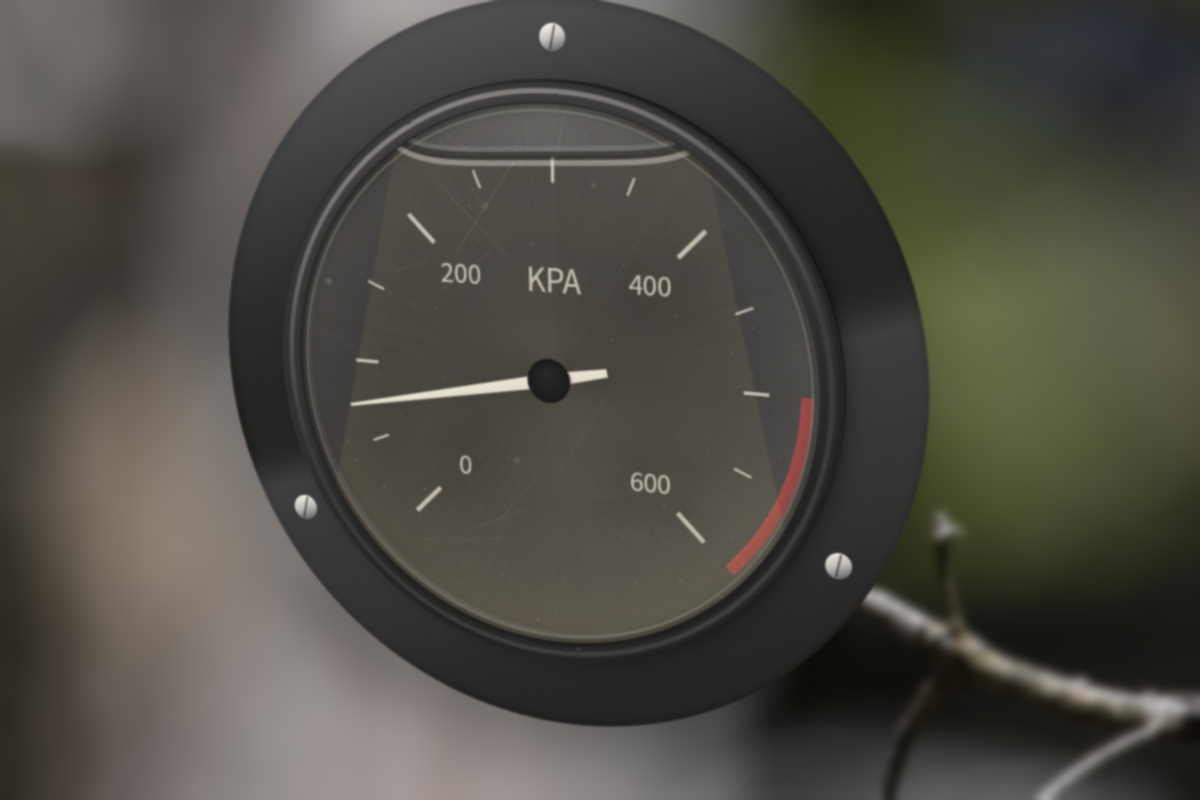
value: 75
